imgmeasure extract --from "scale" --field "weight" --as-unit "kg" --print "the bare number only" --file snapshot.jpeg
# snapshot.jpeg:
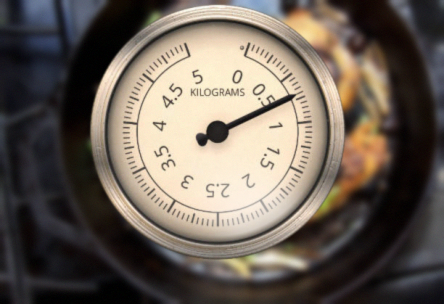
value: 0.7
